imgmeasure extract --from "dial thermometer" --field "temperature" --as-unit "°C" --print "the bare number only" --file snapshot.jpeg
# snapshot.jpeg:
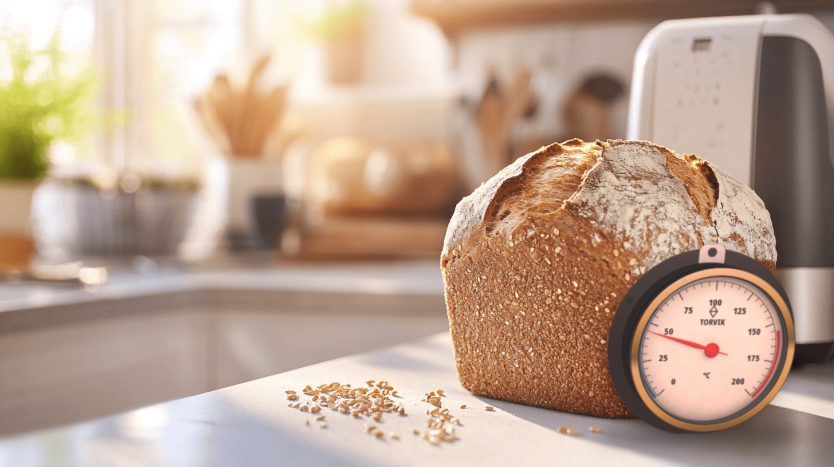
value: 45
